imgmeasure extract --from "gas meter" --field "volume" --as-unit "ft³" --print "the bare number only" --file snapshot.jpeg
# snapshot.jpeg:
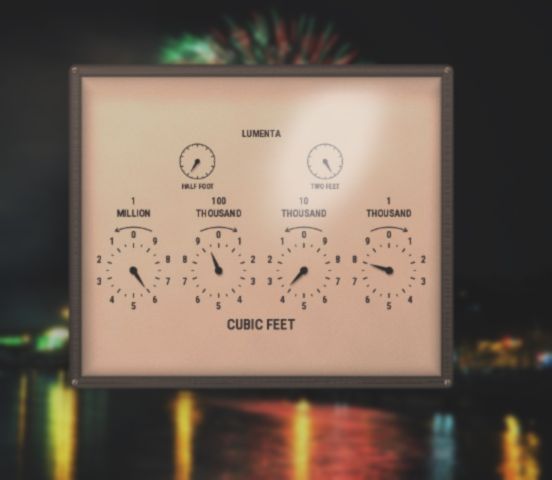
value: 593800
